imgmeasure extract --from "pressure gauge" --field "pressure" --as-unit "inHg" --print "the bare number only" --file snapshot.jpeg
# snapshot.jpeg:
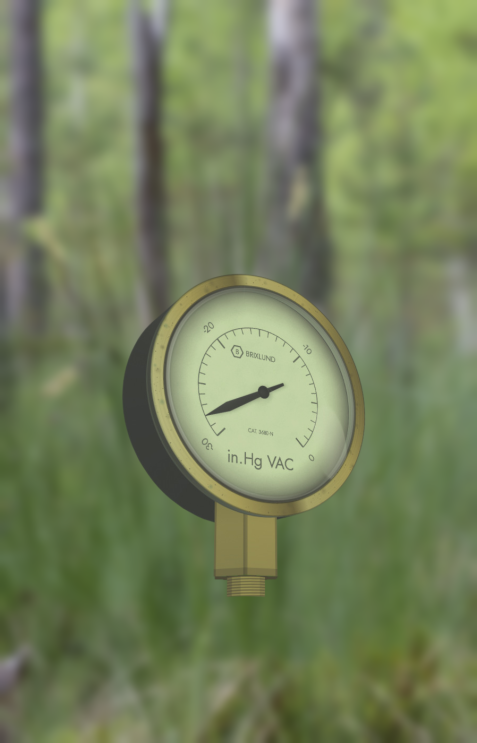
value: -28
